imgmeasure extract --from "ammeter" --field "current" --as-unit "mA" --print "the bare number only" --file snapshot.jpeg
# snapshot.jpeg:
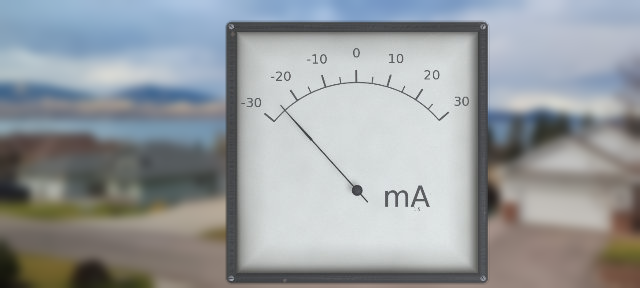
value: -25
